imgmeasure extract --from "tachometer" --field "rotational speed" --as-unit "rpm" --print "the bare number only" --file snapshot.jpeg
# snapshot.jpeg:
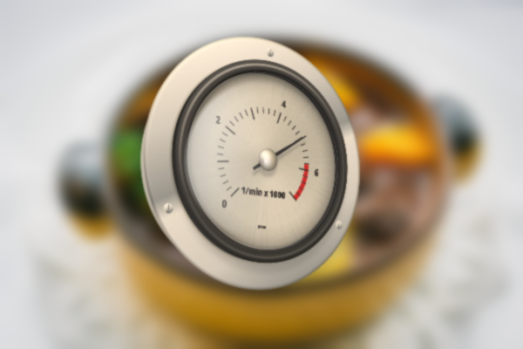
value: 5000
